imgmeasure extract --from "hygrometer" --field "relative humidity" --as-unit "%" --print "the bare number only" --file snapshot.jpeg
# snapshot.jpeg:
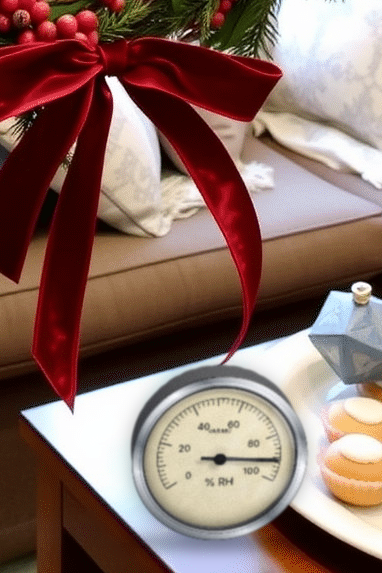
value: 90
